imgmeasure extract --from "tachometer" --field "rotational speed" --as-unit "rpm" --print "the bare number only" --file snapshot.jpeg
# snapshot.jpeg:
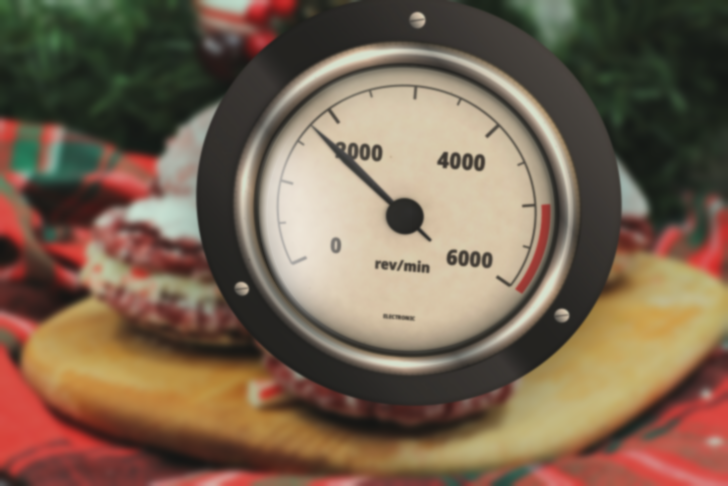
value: 1750
